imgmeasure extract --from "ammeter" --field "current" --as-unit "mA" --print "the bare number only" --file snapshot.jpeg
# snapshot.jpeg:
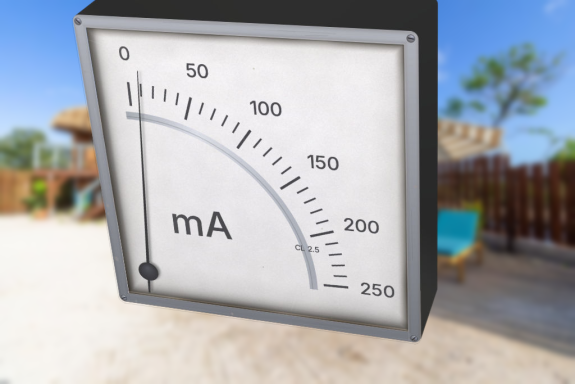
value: 10
